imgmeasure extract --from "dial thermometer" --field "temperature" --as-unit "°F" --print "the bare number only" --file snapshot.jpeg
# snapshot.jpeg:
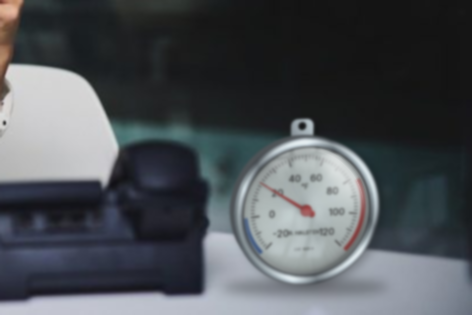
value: 20
